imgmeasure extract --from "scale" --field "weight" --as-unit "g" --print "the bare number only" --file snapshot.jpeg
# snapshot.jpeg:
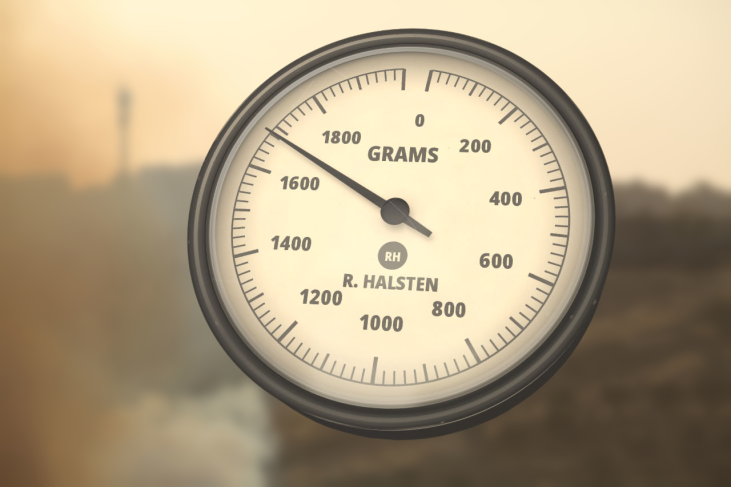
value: 1680
